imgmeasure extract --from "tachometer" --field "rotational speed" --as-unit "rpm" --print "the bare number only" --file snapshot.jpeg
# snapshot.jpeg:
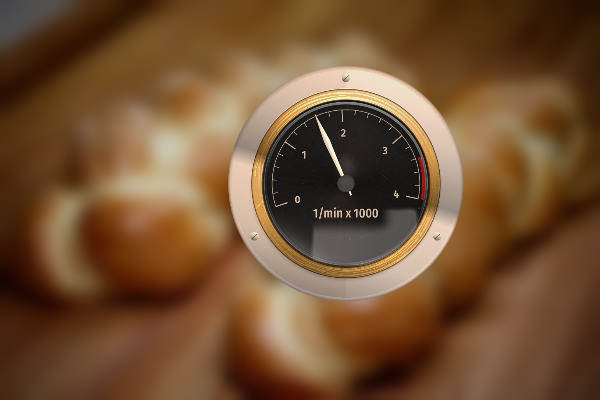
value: 1600
